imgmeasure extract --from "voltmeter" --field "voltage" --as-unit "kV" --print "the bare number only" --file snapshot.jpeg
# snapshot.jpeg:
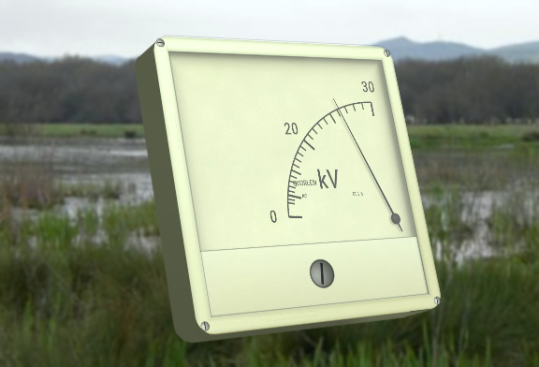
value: 26
